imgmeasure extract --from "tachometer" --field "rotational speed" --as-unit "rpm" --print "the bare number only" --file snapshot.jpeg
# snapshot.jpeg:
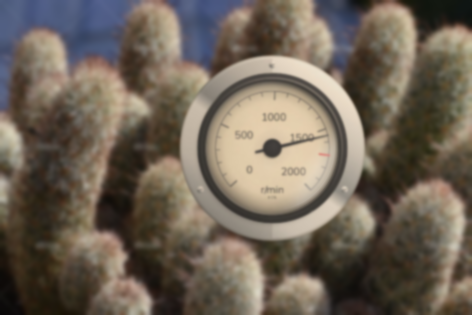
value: 1550
